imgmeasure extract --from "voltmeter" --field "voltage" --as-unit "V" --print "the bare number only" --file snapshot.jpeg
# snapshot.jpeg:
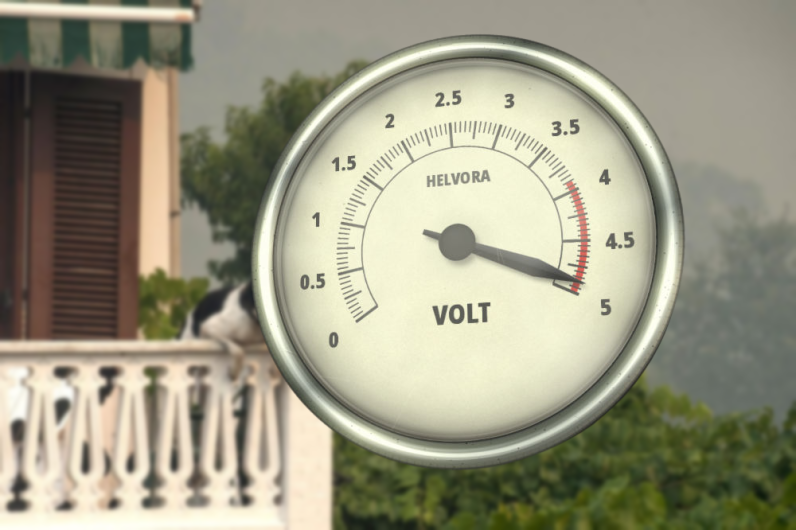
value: 4.9
